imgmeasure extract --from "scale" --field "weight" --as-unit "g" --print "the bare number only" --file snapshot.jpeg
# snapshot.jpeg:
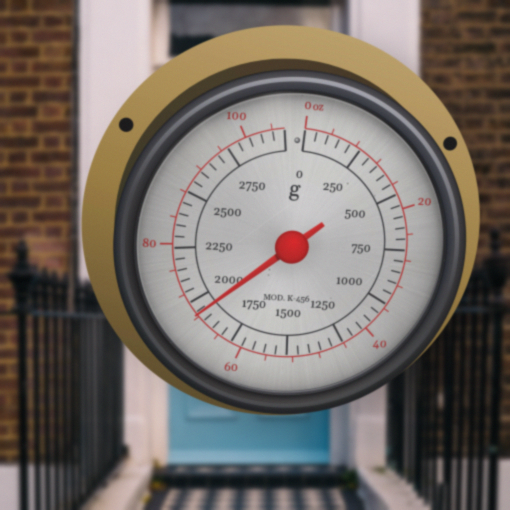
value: 1950
